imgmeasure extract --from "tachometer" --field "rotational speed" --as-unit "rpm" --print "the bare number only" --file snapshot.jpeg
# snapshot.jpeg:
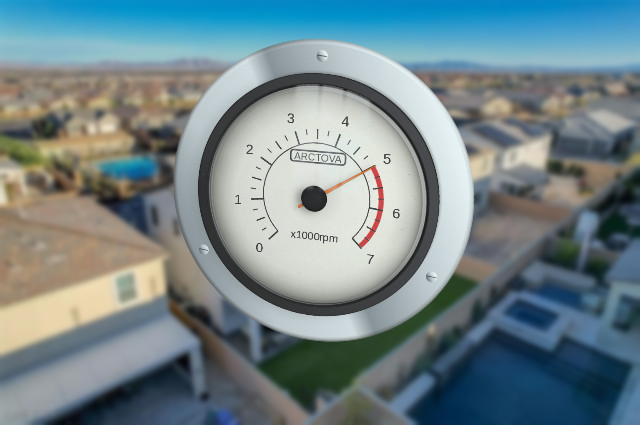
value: 5000
